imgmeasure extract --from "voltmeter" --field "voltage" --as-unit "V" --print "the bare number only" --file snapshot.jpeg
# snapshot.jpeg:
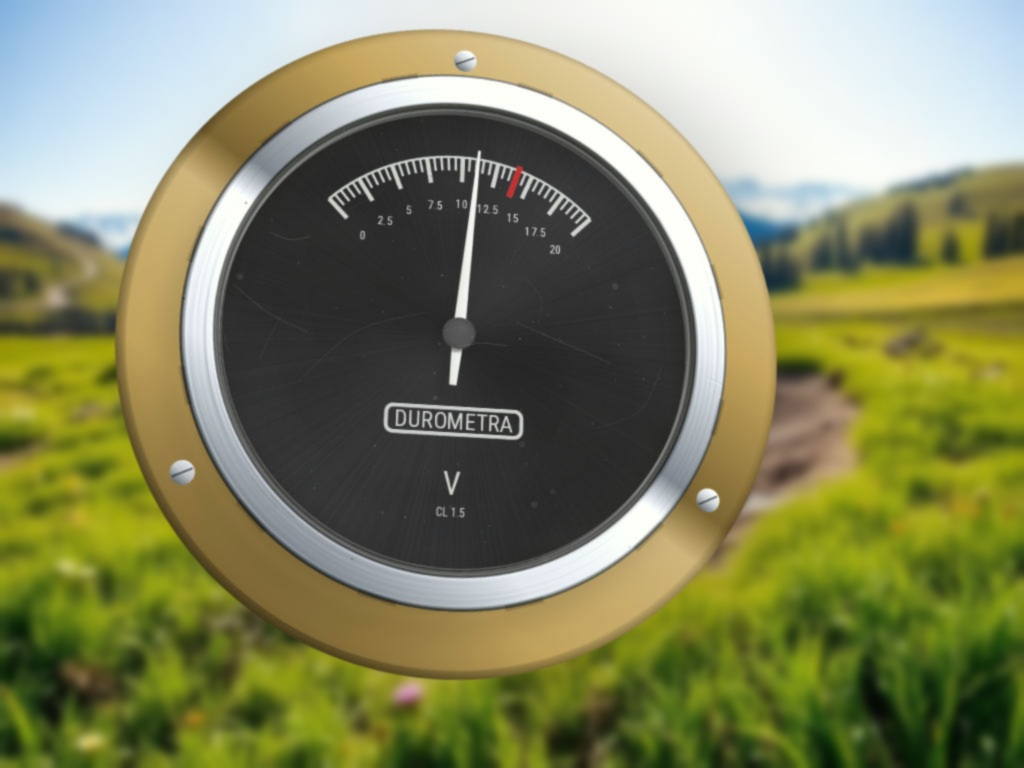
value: 11
